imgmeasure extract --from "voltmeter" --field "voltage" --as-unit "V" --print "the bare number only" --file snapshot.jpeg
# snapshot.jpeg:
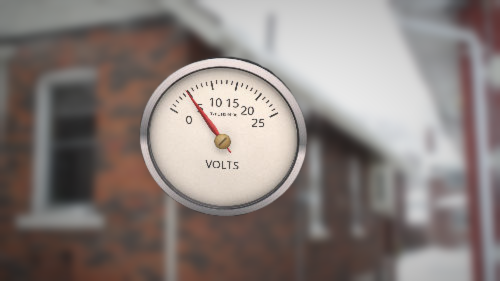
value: 5
